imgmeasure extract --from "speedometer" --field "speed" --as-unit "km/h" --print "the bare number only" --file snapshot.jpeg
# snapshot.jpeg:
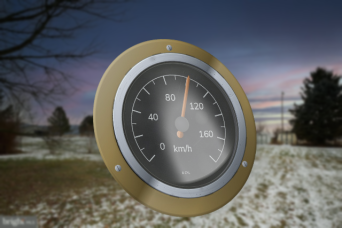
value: 100
